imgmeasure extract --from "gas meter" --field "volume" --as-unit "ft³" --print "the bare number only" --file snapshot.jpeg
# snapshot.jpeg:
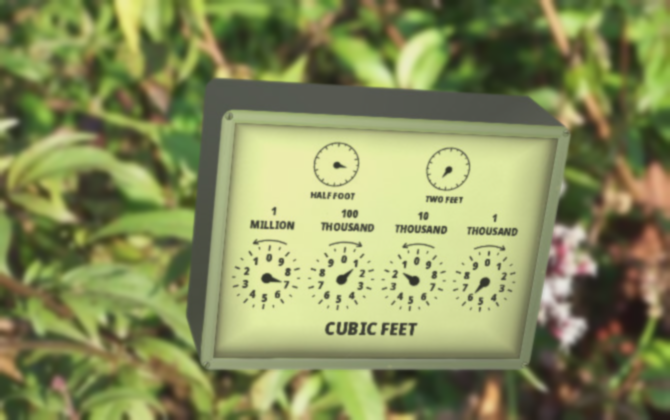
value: 711600
